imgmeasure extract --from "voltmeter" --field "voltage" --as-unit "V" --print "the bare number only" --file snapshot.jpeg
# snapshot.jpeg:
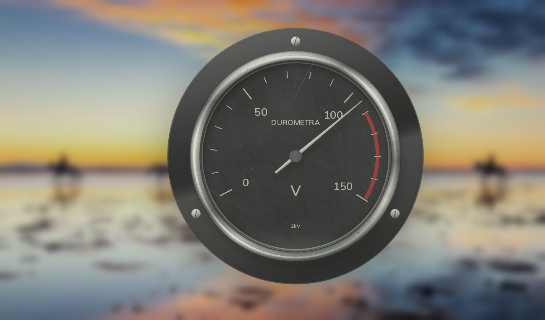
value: 105
